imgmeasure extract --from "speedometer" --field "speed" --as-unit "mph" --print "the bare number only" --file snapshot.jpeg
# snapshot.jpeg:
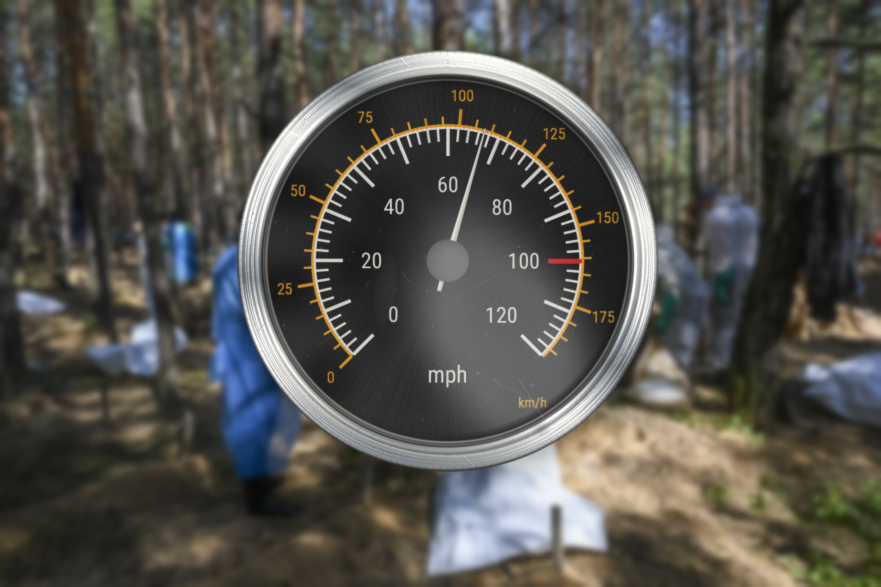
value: 67
